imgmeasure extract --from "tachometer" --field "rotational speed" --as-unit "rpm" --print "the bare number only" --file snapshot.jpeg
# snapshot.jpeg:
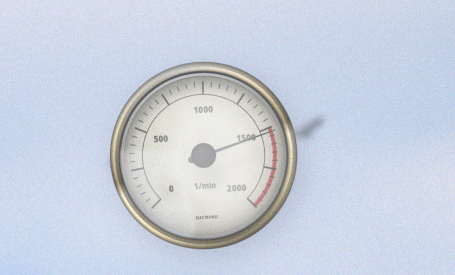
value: 1525
